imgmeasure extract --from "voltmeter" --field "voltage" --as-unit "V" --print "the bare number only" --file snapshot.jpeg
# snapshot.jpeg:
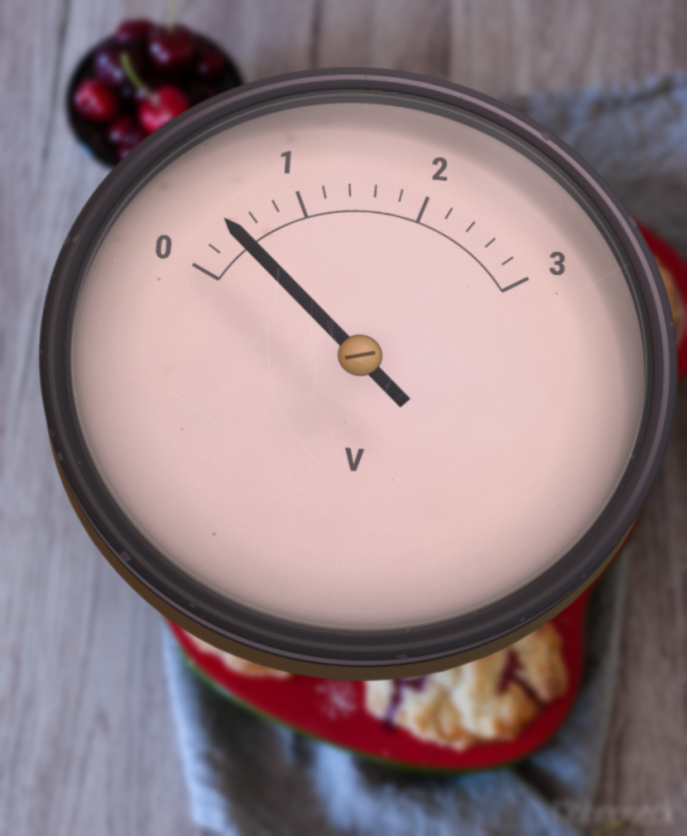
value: 0.4
